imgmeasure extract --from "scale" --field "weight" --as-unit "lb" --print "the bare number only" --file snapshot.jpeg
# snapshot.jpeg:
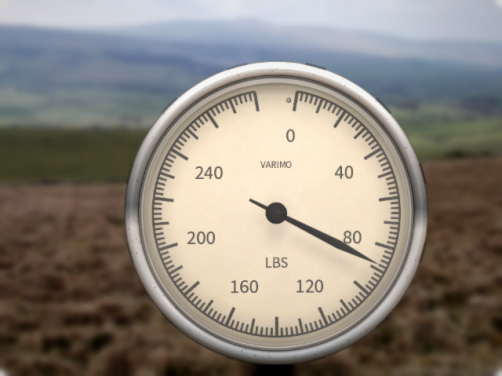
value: 88
